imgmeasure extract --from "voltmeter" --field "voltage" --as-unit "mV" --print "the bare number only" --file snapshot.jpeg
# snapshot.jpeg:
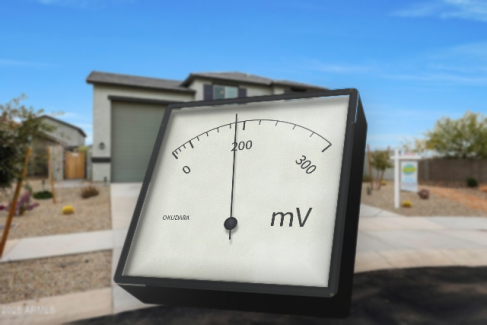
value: 190
